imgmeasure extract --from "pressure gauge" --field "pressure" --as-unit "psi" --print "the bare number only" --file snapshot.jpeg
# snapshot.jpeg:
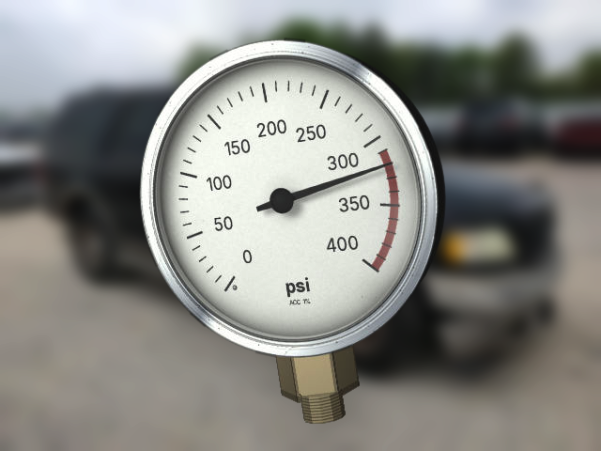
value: 320
